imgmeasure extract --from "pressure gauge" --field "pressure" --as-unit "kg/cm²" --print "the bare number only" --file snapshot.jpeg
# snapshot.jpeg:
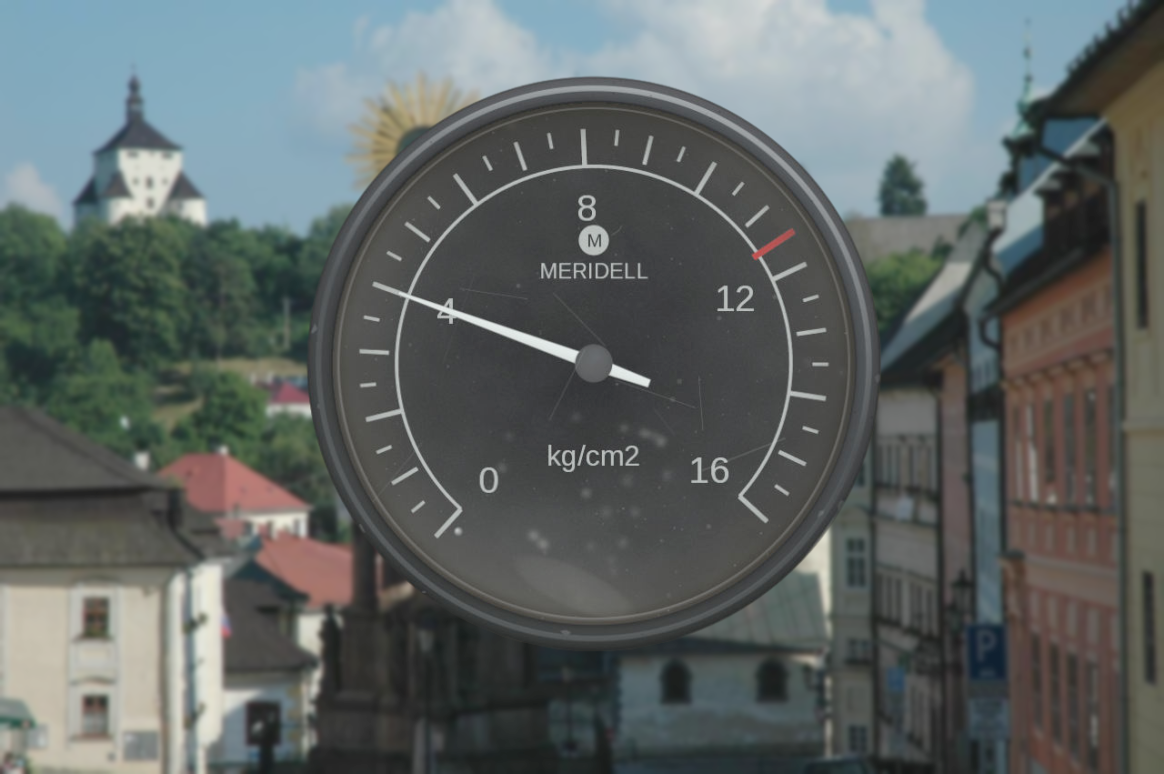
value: 4
